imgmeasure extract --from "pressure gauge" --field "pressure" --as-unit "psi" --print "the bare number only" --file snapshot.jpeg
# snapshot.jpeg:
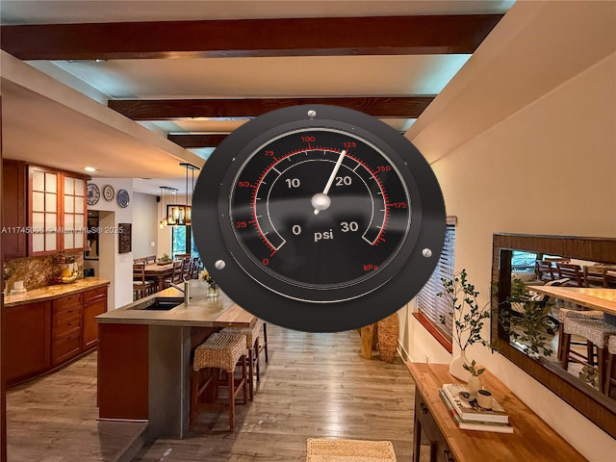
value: 18
